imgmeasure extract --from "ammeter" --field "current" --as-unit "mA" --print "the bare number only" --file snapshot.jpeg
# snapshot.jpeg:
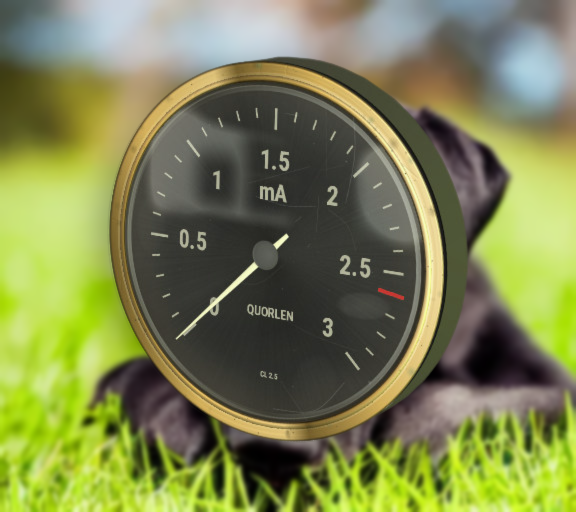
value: 0
